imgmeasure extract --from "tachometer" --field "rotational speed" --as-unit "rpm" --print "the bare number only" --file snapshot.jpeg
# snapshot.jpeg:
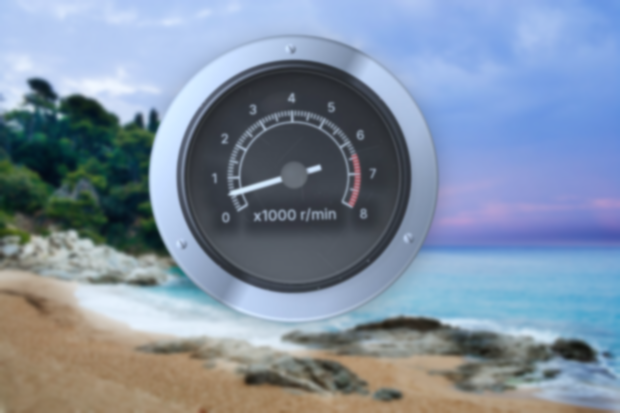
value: 500
